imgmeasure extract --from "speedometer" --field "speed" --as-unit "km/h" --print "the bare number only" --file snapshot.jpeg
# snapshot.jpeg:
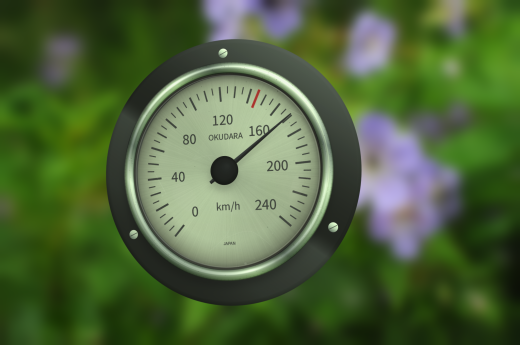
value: 170
